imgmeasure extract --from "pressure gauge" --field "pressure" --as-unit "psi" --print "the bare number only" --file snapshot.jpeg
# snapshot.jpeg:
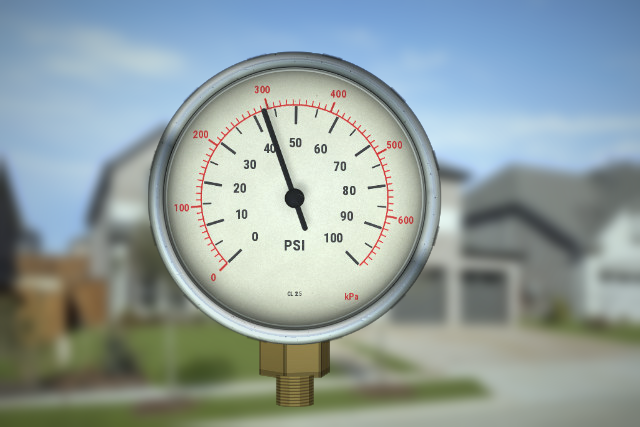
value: 42.5
